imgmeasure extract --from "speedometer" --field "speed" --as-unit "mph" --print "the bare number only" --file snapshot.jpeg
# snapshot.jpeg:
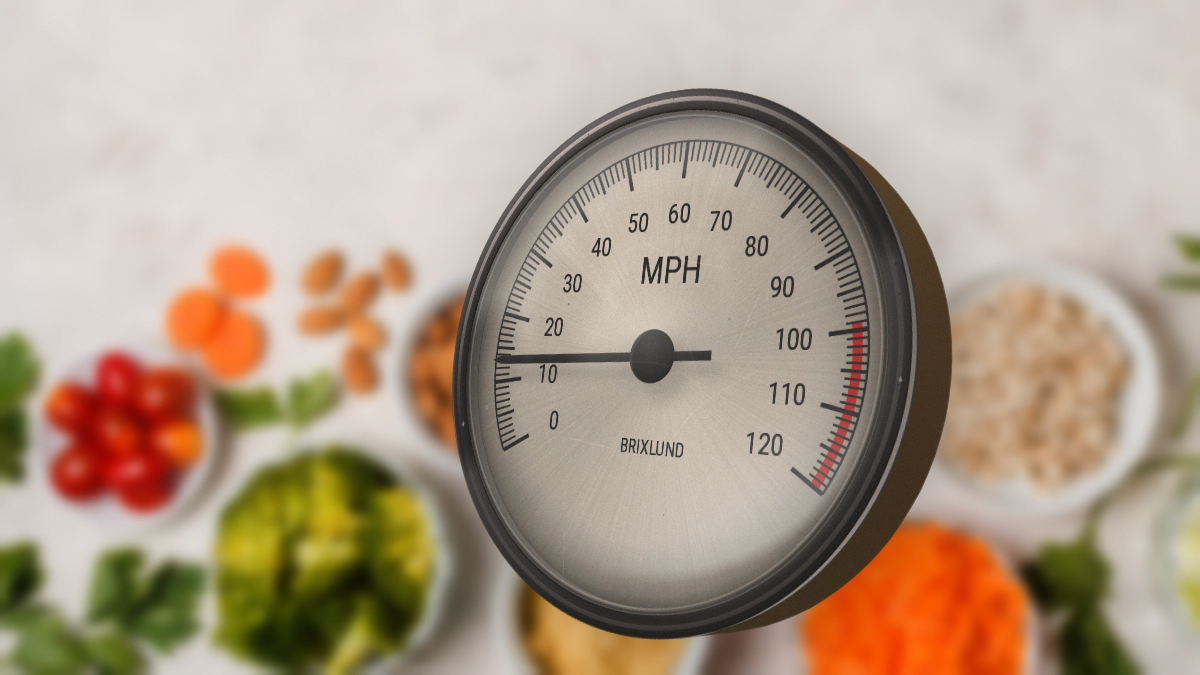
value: 13
